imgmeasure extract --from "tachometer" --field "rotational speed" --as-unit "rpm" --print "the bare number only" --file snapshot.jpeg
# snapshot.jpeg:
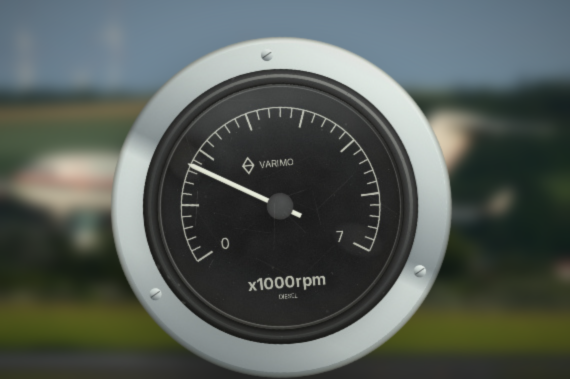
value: 1700
